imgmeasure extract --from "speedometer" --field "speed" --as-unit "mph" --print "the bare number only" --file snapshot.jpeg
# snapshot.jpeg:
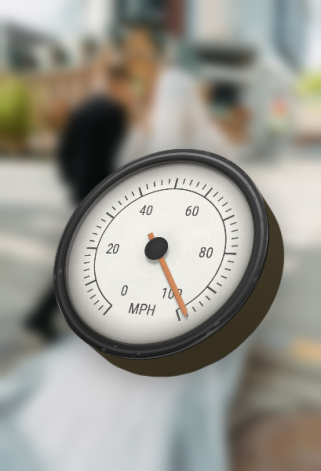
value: 98
